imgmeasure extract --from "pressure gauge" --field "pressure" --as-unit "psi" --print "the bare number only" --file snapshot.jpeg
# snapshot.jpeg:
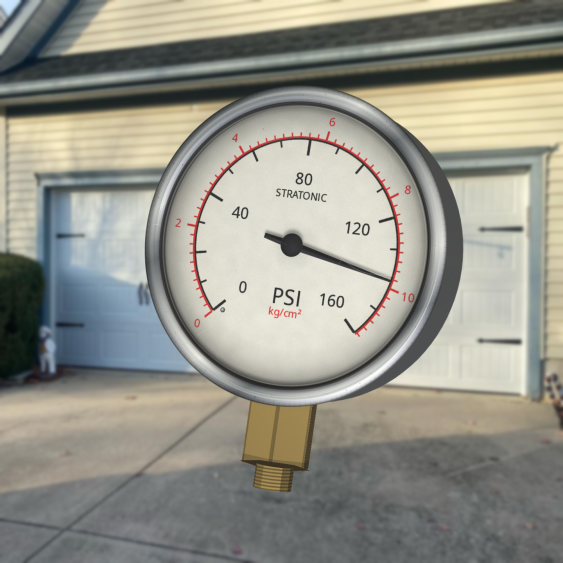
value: 140
